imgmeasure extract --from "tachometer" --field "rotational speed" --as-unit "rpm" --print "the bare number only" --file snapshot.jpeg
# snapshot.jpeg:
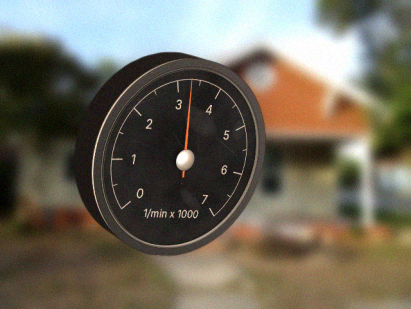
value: 3250
